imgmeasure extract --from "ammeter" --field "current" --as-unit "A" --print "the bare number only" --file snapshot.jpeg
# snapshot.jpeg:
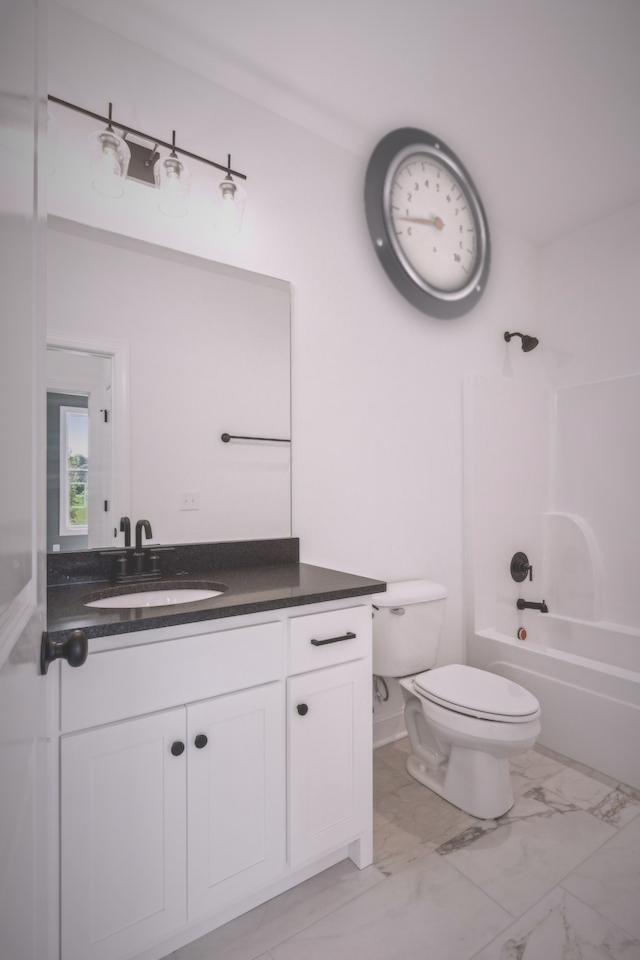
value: 0.5
